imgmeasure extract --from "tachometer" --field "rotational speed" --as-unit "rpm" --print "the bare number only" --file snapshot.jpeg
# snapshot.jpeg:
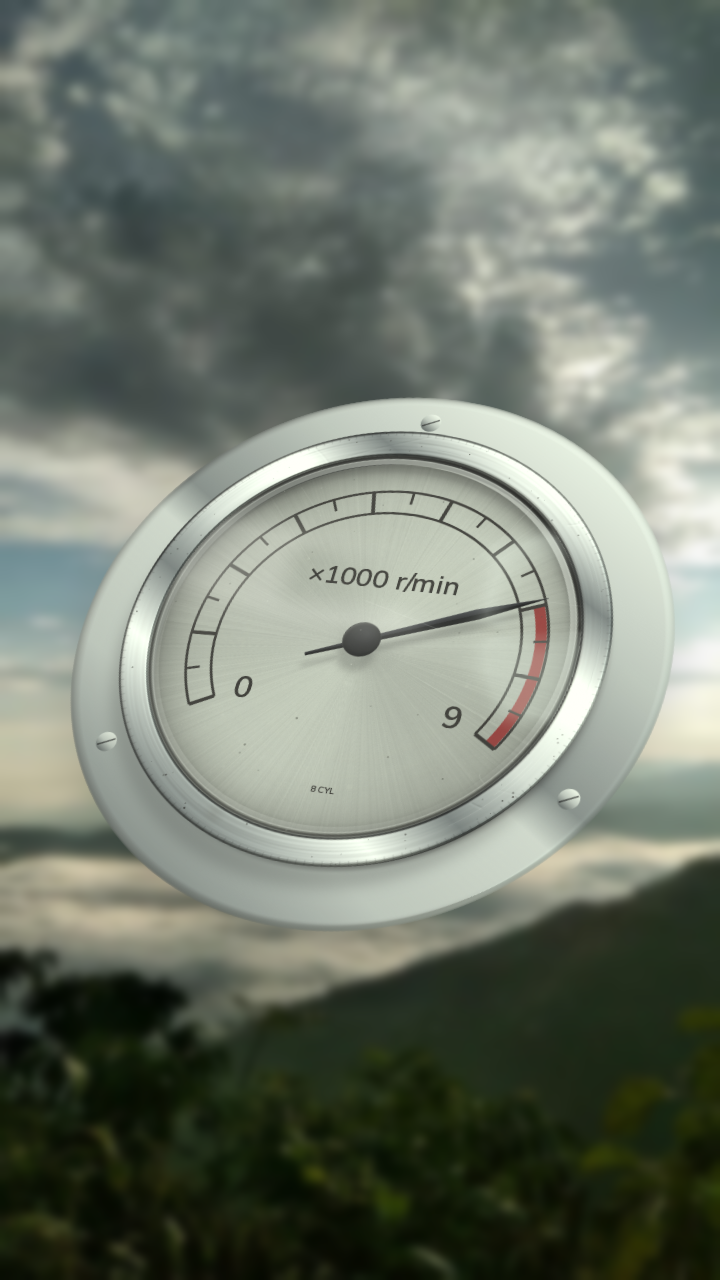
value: 7000
